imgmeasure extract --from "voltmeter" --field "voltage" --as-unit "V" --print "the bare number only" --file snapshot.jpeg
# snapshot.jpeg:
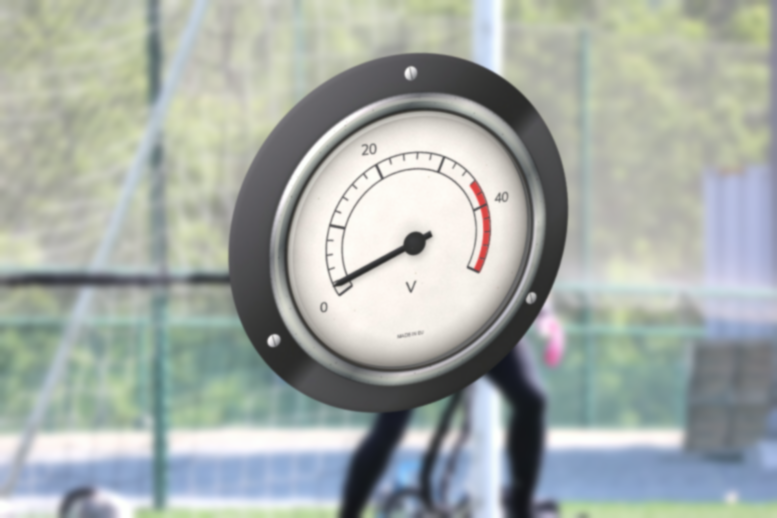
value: 2
